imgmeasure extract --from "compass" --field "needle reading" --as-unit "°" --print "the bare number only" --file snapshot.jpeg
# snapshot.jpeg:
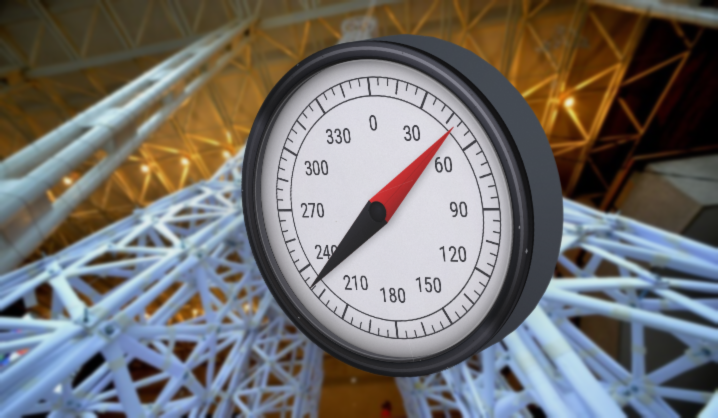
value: 50
